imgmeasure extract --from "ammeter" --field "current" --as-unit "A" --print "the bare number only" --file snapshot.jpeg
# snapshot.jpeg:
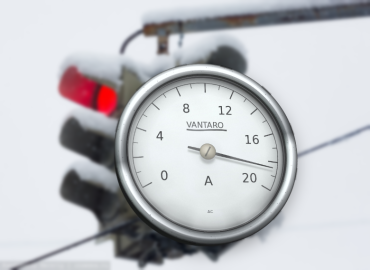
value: 18.5
